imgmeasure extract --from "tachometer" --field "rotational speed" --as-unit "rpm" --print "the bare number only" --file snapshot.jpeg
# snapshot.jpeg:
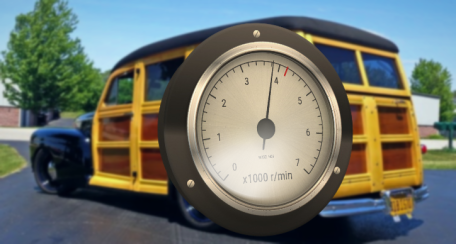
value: 3800
